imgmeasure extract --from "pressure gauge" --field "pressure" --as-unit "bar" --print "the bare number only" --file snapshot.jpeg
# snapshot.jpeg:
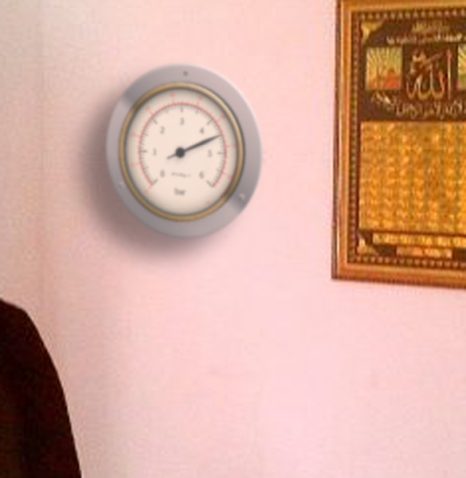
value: 4.5
